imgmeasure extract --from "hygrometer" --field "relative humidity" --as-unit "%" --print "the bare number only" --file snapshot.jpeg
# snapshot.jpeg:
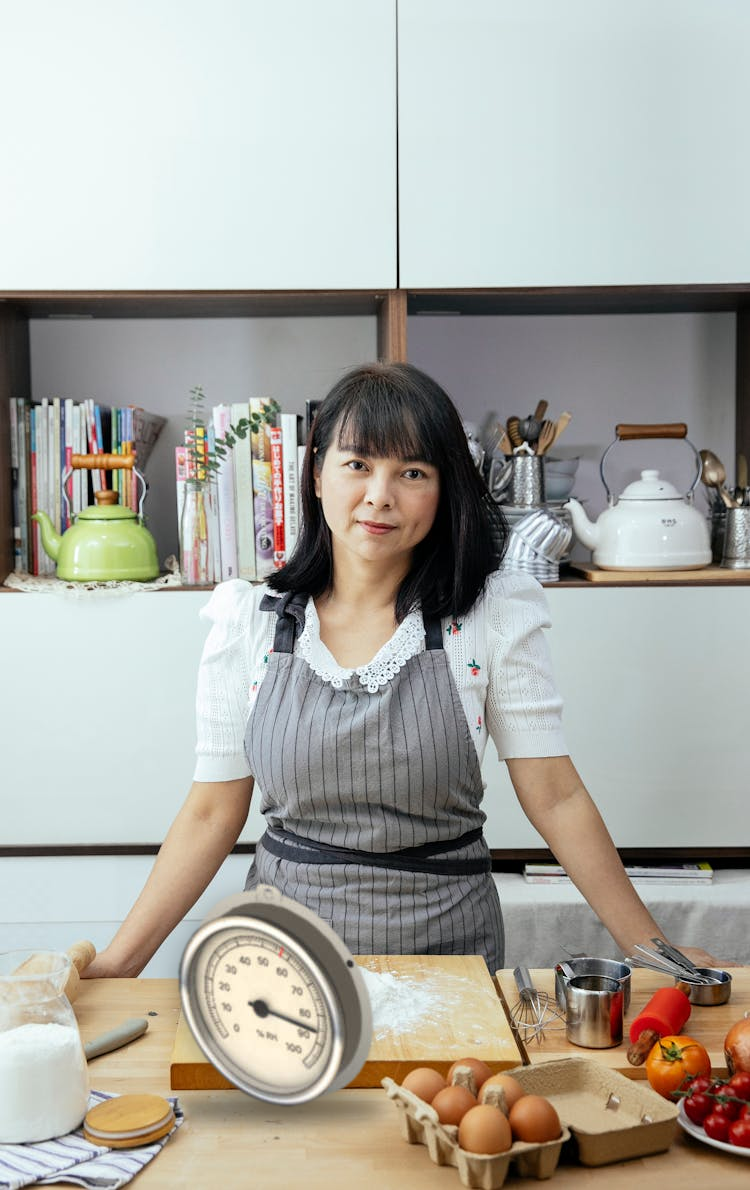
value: 85
